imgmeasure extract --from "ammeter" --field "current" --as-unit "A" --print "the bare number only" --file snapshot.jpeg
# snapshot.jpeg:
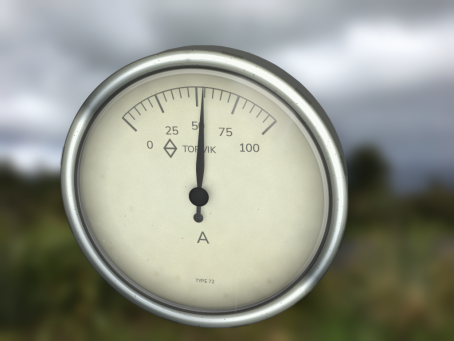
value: 55
